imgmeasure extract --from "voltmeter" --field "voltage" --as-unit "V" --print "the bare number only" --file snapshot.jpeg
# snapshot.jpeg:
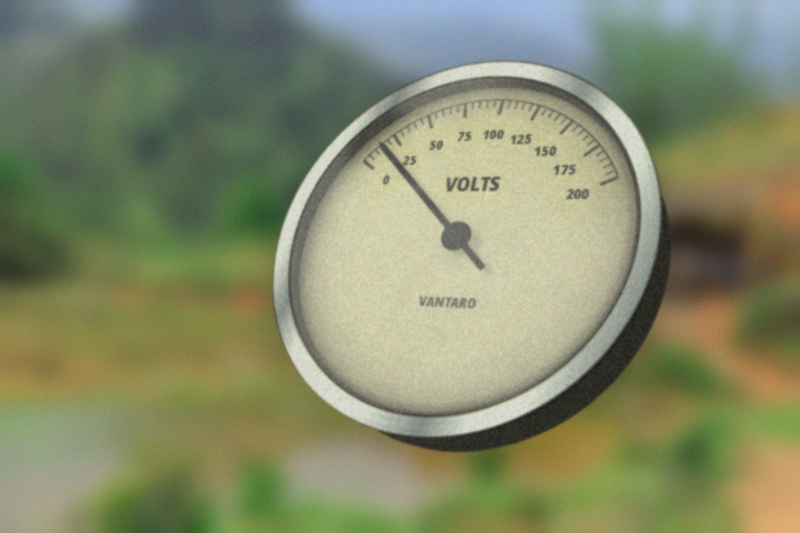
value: 15
